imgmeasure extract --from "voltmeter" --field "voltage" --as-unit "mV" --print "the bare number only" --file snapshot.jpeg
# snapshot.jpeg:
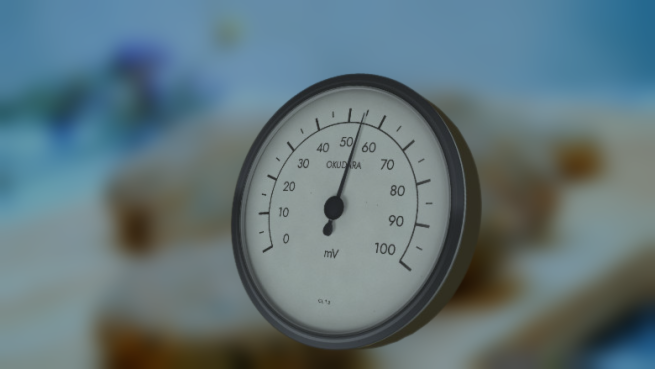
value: 55
